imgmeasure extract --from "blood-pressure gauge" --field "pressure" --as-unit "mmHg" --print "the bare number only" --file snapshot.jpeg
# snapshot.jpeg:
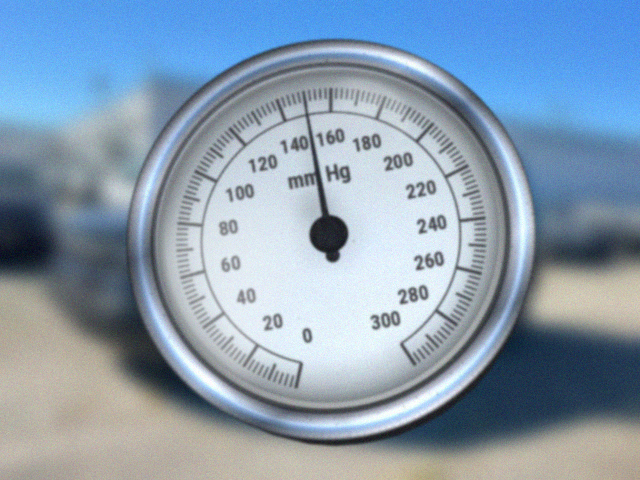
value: 150
